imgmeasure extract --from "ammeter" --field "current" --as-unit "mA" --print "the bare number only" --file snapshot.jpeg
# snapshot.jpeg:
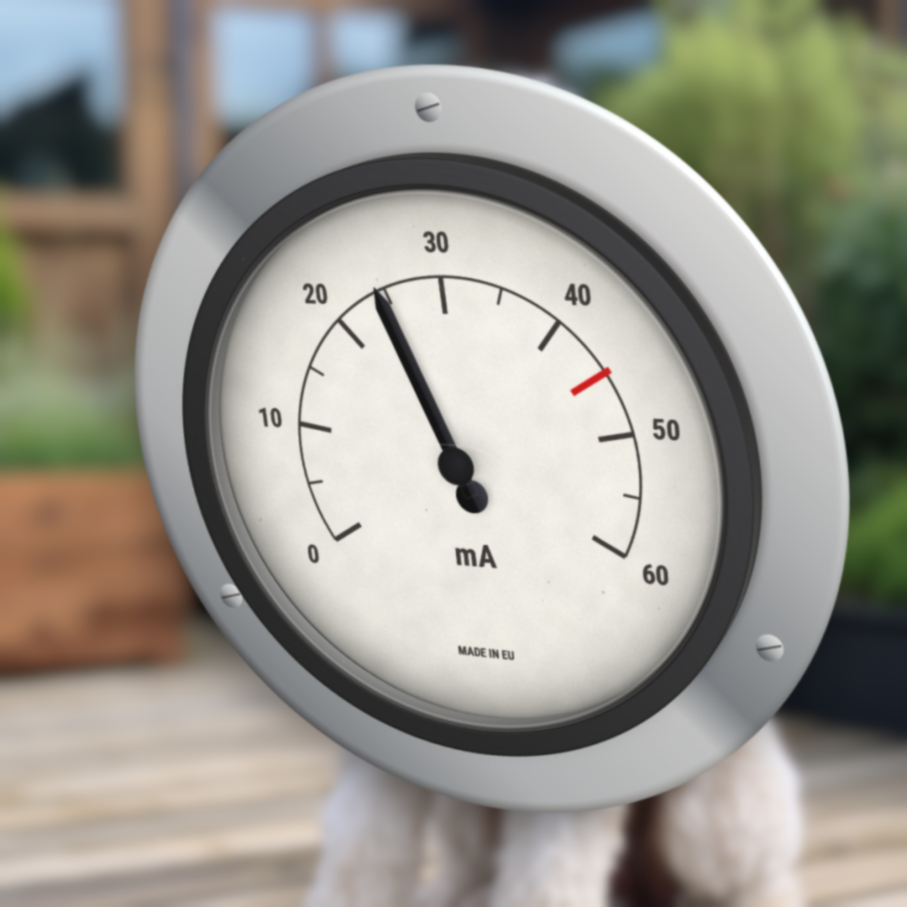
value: 25
